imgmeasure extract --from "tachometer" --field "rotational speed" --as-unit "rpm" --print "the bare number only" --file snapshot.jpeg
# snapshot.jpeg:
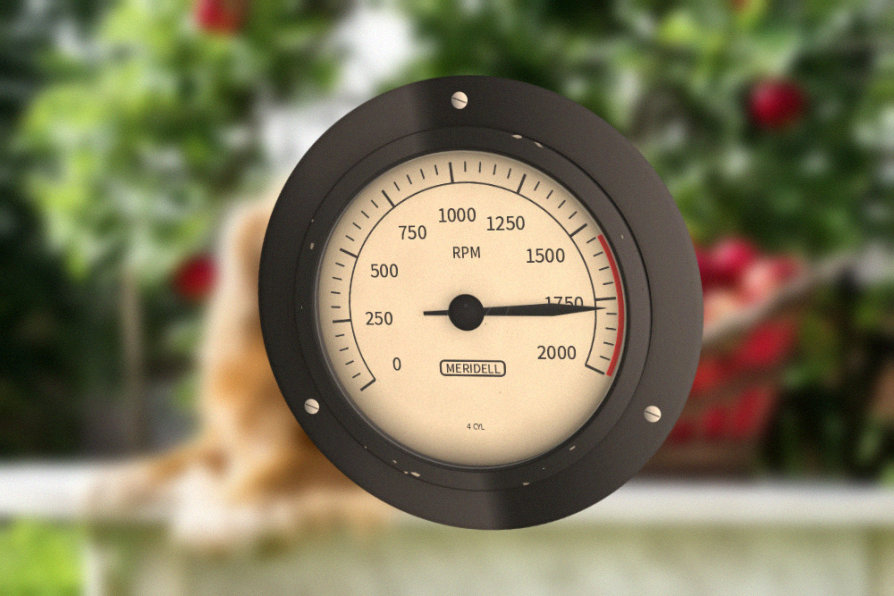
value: 1775
